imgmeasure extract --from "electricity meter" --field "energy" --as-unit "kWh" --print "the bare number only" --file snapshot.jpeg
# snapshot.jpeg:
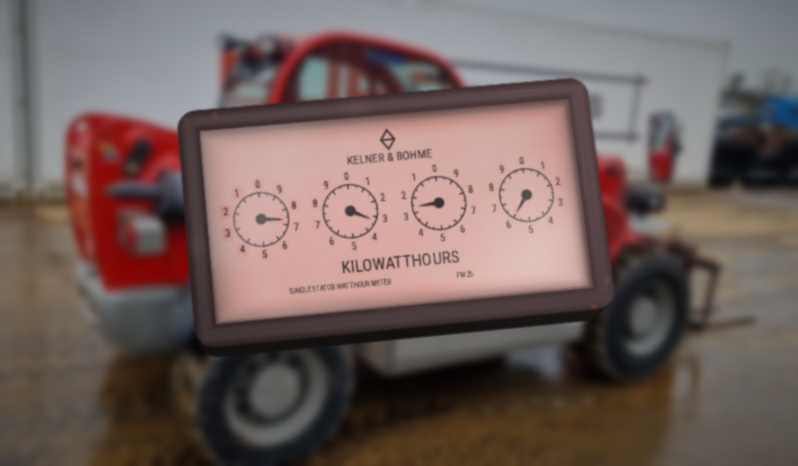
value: 7326
